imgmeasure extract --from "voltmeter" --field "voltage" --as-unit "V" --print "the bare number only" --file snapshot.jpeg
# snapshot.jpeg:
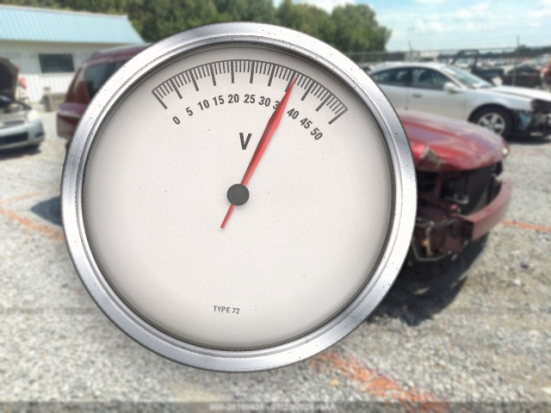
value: 36
